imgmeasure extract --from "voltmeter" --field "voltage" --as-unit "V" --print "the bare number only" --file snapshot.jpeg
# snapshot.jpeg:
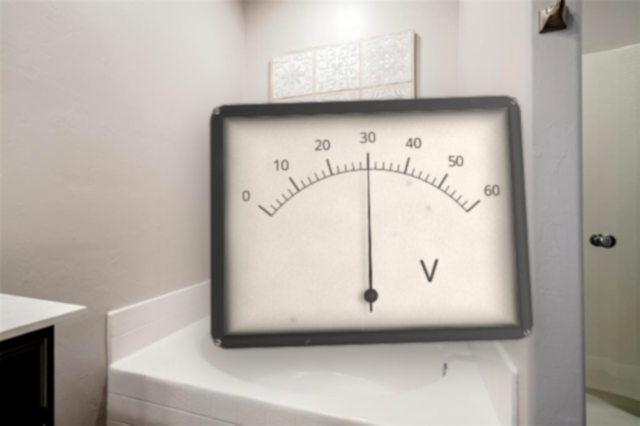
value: 30
